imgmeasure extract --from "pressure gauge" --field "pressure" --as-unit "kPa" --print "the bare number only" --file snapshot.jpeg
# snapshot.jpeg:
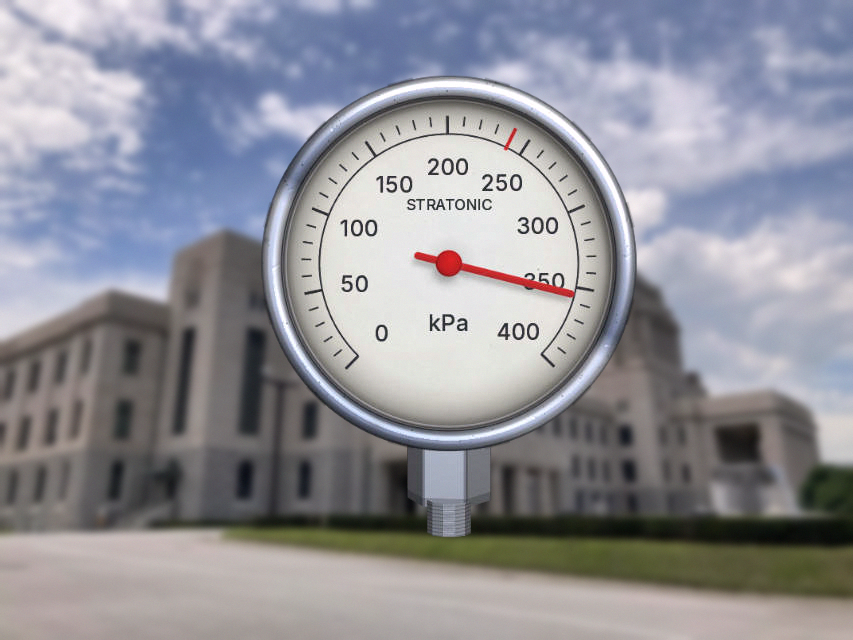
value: 355
